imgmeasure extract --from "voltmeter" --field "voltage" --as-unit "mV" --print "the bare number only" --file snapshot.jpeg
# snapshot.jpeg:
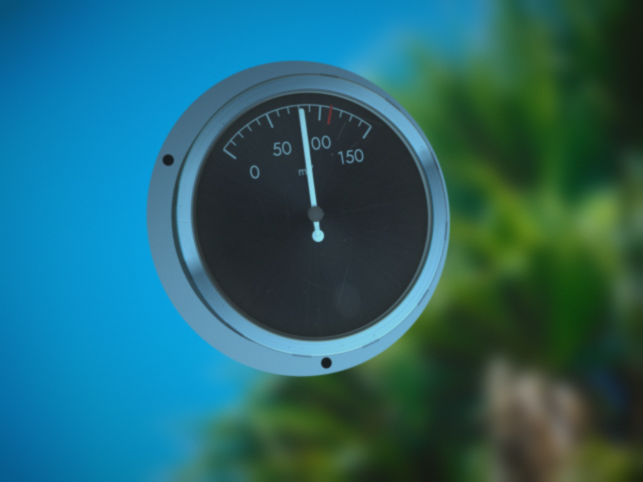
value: 80
